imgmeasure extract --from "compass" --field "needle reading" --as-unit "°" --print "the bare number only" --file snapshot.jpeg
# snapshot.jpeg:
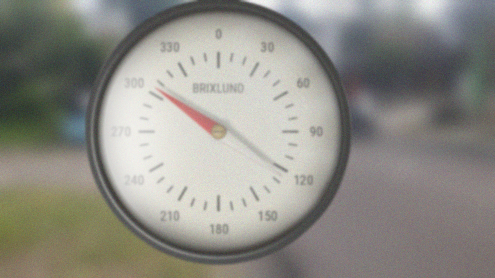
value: 305
